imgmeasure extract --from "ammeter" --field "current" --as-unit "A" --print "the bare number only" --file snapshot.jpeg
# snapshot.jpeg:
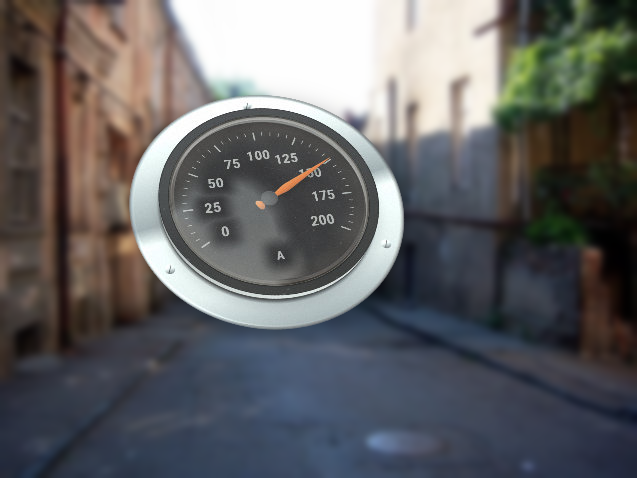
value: 150
